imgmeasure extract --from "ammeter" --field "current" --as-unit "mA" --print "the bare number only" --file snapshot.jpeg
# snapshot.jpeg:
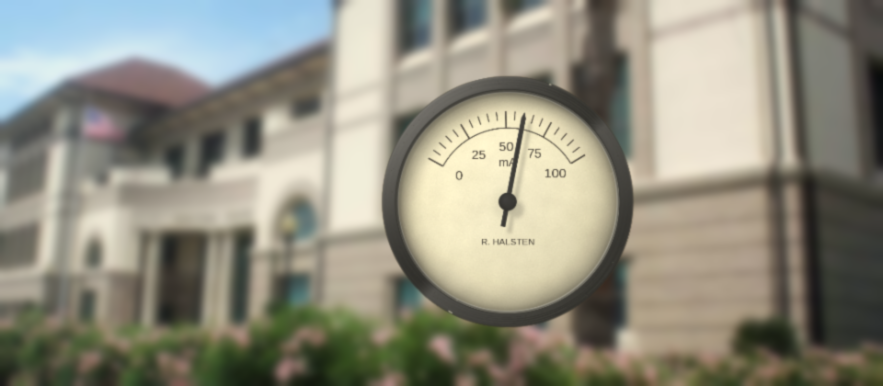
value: 60
